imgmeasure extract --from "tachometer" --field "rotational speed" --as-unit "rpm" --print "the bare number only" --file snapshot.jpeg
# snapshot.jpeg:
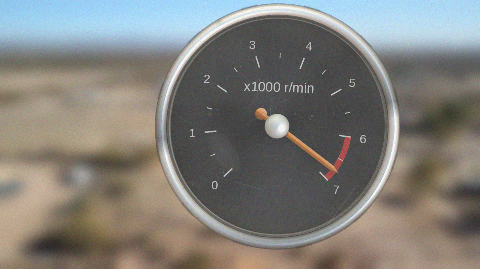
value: 6750
